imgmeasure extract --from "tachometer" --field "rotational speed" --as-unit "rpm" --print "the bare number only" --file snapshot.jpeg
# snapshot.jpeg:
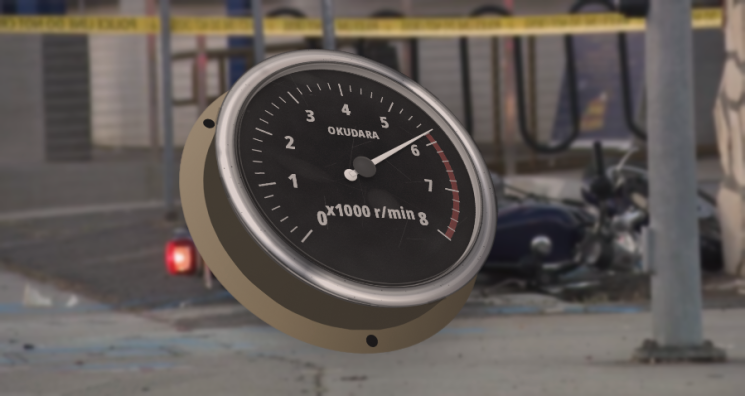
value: 5800
